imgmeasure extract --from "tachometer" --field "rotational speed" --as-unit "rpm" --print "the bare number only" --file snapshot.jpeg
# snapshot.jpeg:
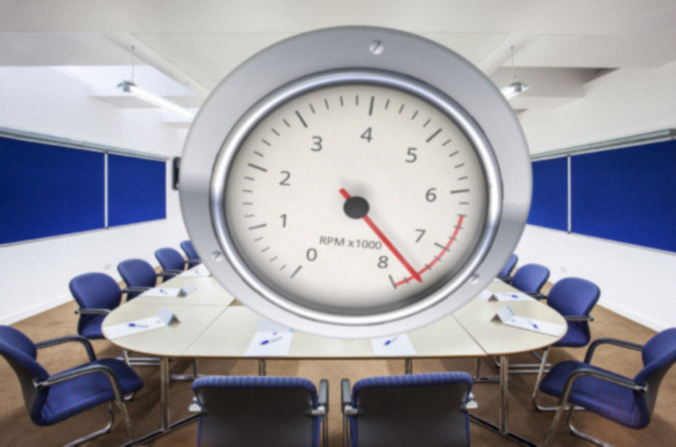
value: 7600
